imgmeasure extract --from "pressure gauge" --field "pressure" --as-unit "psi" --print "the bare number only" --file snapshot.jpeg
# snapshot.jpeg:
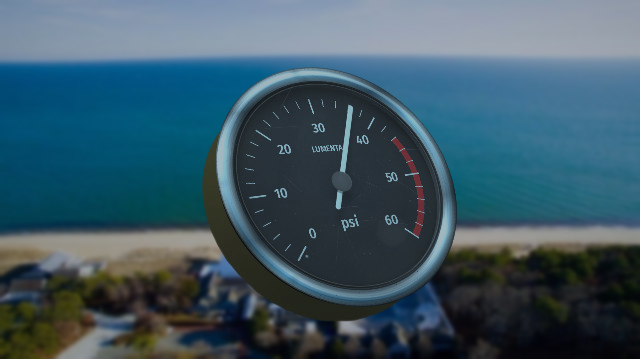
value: 36
